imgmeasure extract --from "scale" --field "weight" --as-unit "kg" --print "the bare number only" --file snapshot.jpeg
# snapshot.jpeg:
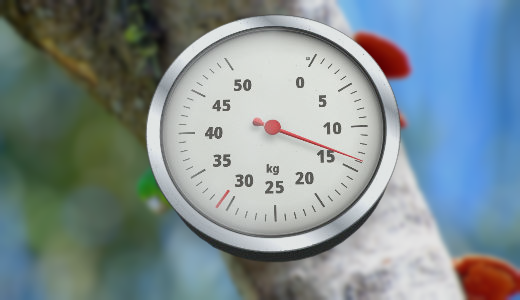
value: 14
